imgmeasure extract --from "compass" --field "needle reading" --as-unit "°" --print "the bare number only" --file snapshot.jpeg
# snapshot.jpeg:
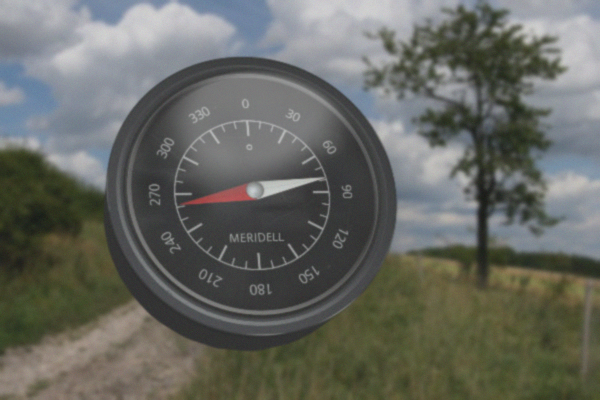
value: 260
